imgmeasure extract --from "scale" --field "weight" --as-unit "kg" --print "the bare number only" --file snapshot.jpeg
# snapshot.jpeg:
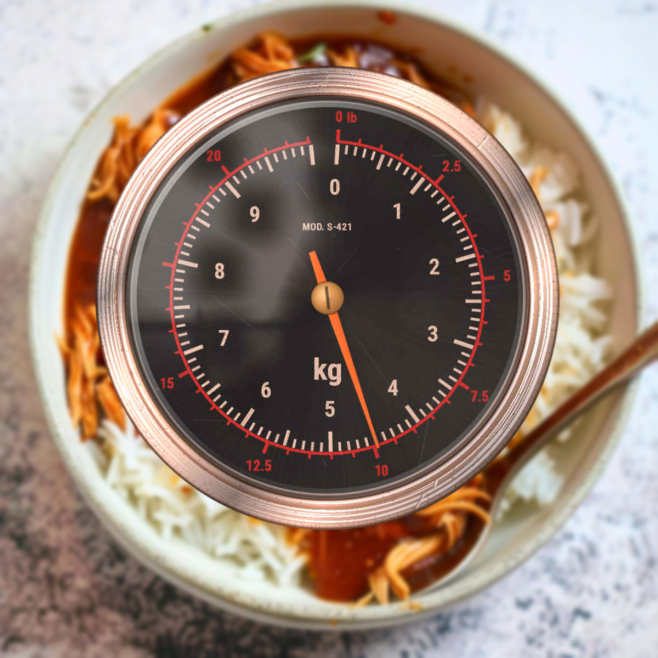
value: 4.5
